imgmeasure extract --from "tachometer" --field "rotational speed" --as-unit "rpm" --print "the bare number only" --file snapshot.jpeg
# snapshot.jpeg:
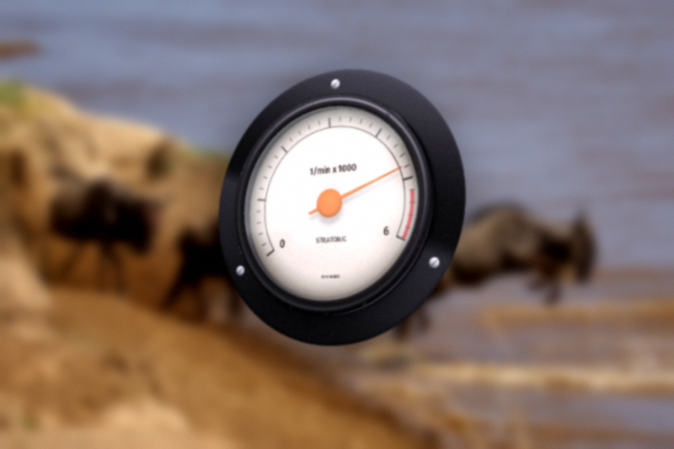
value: 4800
